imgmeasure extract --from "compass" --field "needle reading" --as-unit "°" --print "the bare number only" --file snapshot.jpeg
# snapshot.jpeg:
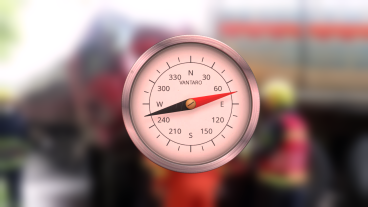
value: 75
